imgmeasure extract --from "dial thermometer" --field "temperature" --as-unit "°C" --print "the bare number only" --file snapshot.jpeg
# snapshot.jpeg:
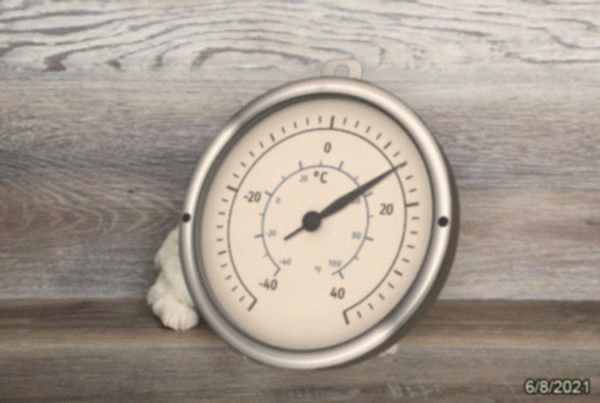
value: 14
